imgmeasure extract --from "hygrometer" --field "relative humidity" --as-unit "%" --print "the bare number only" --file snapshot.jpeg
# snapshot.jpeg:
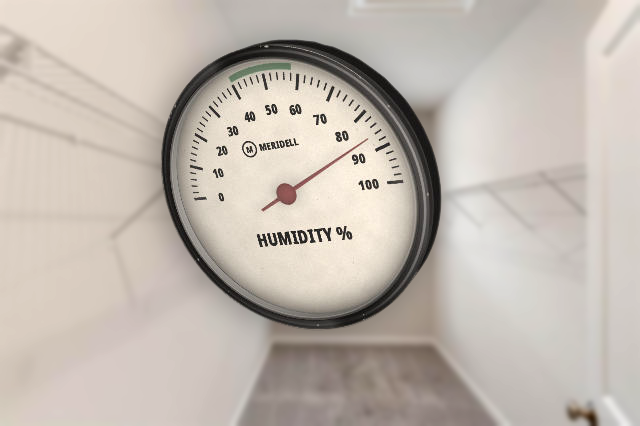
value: 86
